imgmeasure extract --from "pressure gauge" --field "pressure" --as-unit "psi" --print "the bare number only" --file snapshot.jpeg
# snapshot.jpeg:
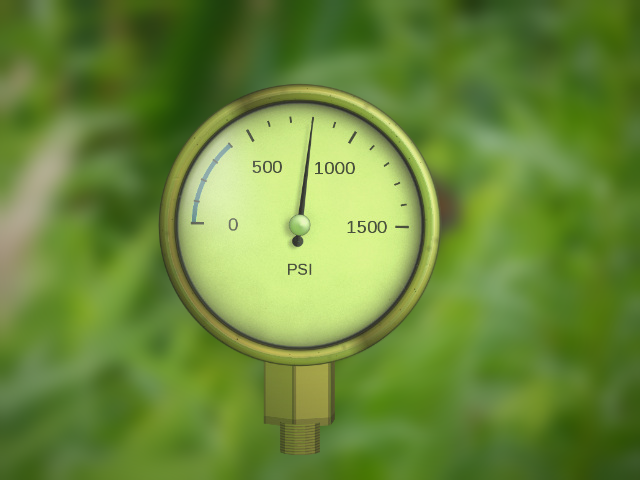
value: 800
